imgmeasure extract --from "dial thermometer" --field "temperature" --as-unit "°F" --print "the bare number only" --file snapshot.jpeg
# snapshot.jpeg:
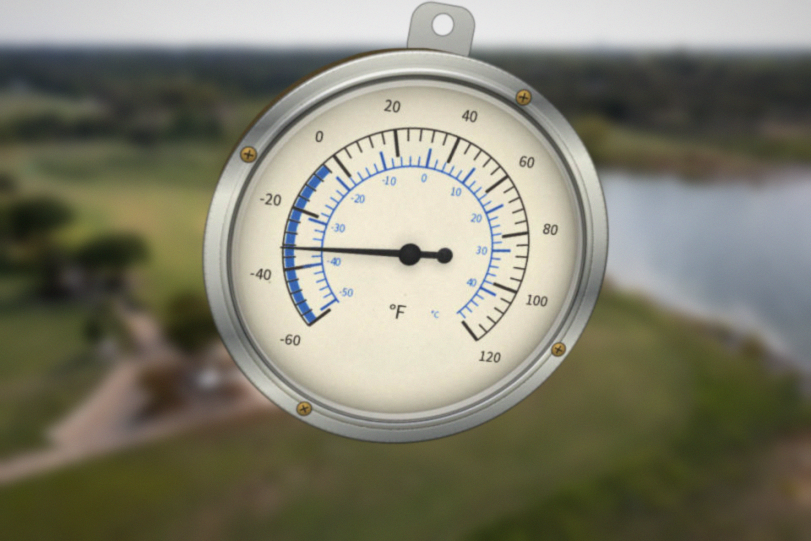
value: -32
